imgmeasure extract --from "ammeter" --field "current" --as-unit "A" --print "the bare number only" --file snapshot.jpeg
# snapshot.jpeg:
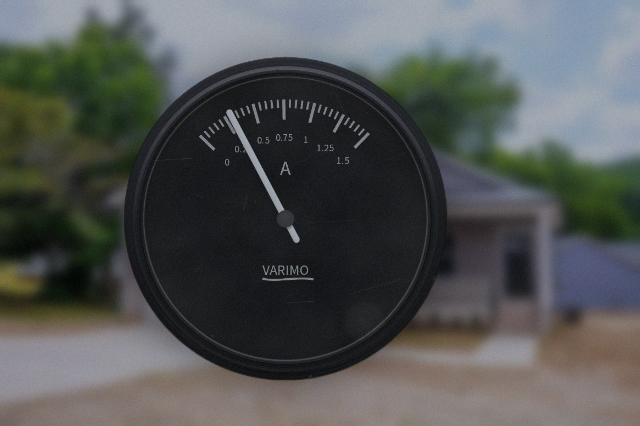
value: 0.3
